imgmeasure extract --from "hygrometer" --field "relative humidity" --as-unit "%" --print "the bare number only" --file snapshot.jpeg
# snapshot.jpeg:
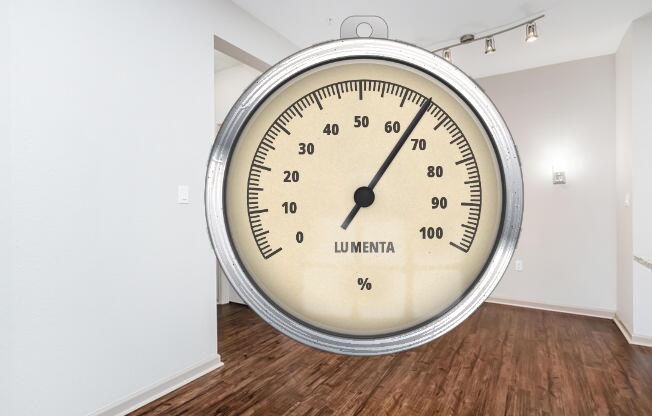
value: 65
